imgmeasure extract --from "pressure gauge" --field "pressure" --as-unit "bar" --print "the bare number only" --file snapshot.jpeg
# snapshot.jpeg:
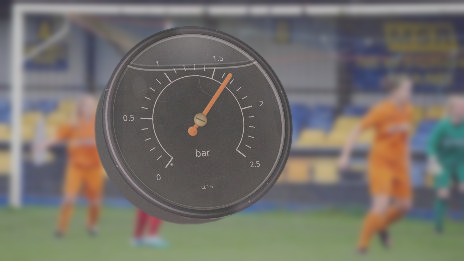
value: 1.65
